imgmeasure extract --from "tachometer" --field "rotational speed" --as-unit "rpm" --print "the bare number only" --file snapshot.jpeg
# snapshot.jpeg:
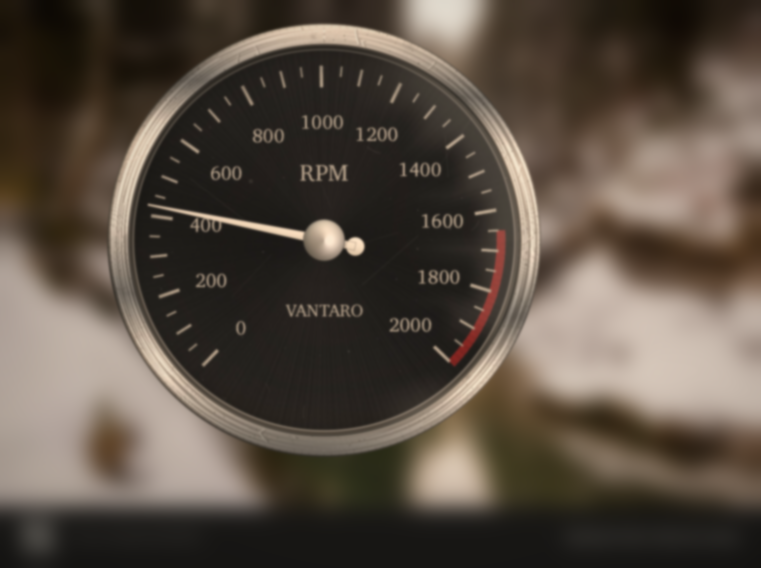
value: 425
